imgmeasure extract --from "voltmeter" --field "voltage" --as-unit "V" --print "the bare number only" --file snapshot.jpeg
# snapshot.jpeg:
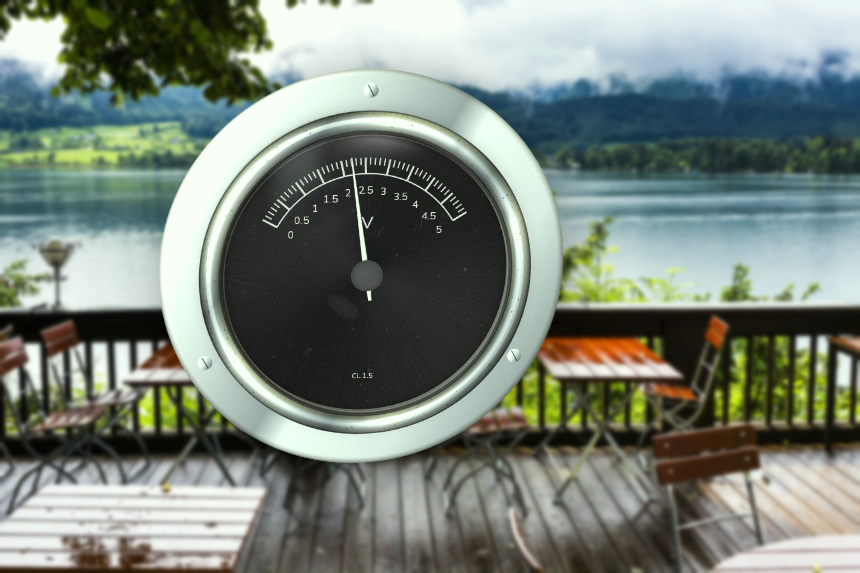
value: 2.2
